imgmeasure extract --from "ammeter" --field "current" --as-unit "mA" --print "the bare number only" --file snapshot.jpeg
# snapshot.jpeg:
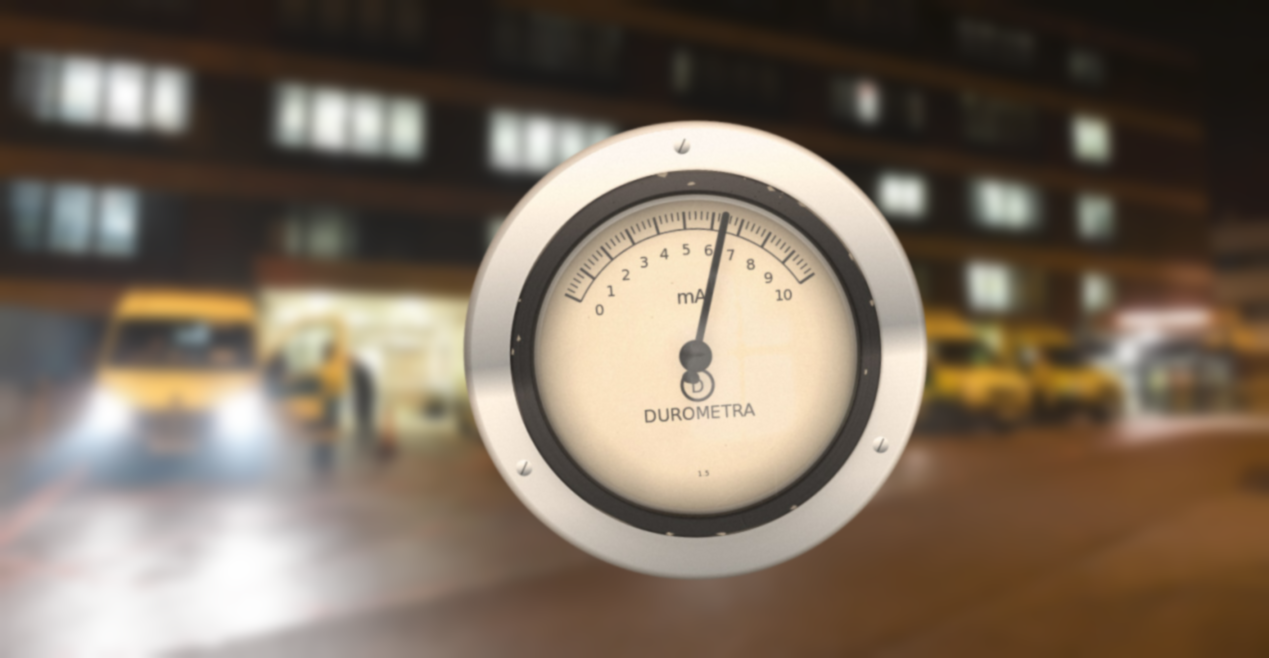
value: 6.4
